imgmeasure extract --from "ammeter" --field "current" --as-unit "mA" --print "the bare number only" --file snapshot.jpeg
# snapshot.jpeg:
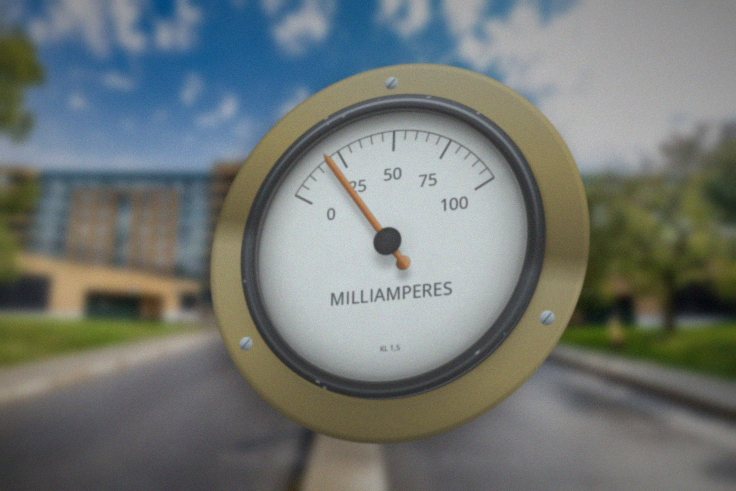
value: 20
